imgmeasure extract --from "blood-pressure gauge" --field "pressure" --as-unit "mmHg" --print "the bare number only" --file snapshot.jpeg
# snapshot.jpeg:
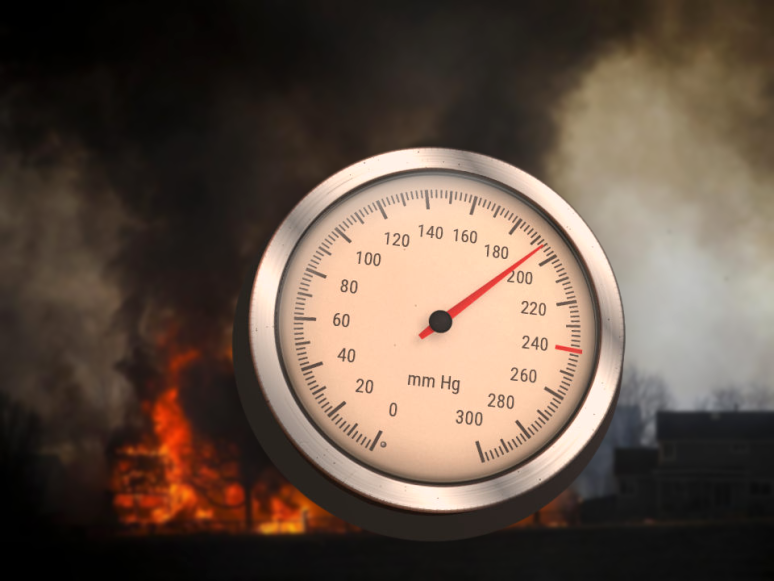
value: 194
